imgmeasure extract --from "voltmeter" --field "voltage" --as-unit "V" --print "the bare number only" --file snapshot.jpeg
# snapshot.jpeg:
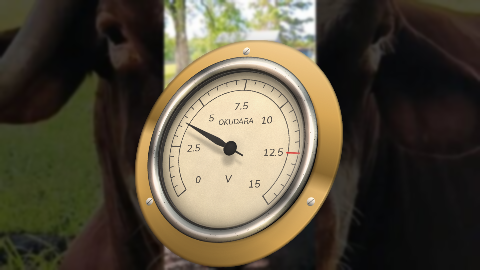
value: 3.75
